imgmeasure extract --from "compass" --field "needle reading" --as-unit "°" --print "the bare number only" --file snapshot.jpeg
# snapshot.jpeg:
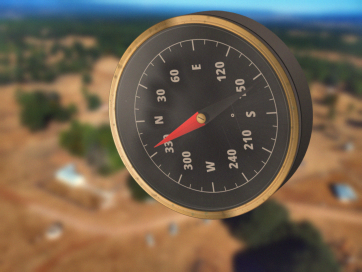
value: 335
